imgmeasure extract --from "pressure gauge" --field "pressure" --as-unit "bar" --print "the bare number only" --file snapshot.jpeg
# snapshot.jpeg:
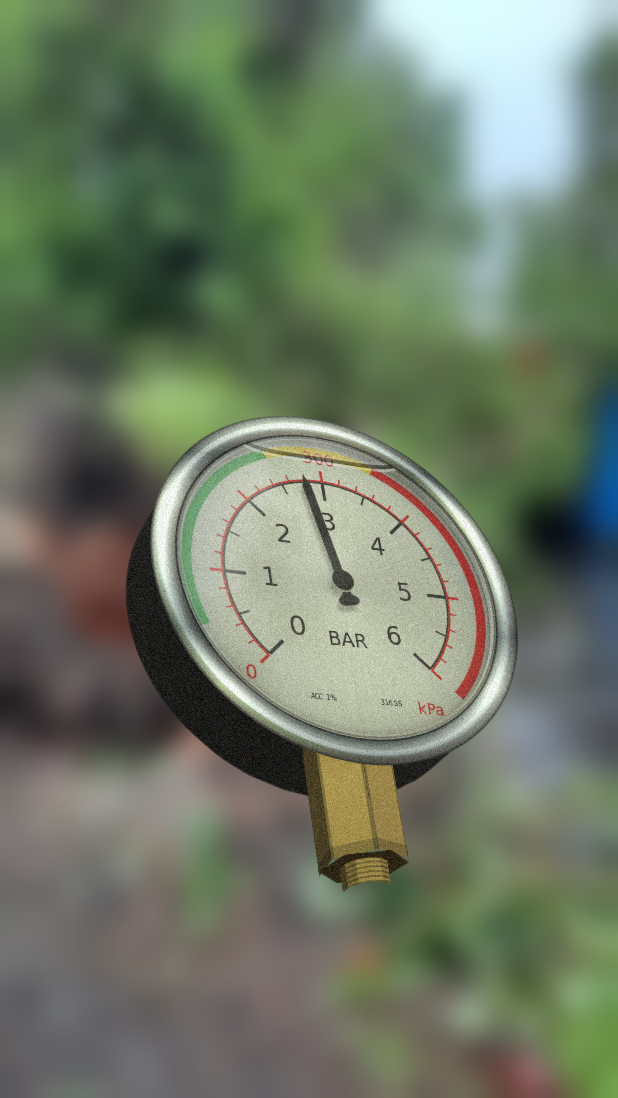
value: 2.75
